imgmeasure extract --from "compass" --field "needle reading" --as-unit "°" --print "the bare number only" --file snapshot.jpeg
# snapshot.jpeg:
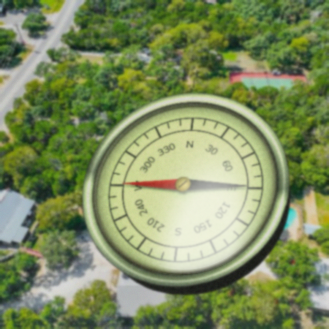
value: 270
